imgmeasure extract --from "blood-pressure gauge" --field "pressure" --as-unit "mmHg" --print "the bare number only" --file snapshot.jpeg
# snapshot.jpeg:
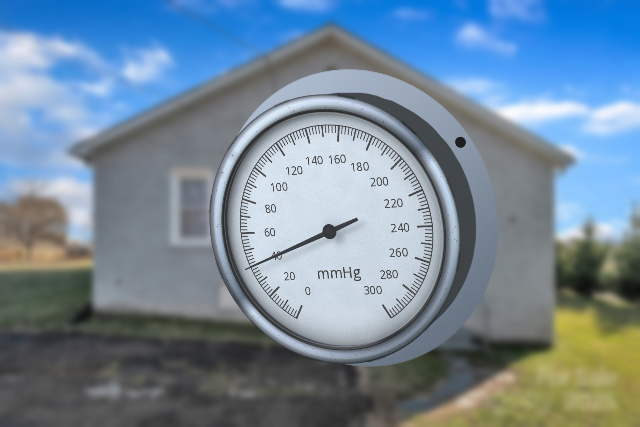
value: 40
